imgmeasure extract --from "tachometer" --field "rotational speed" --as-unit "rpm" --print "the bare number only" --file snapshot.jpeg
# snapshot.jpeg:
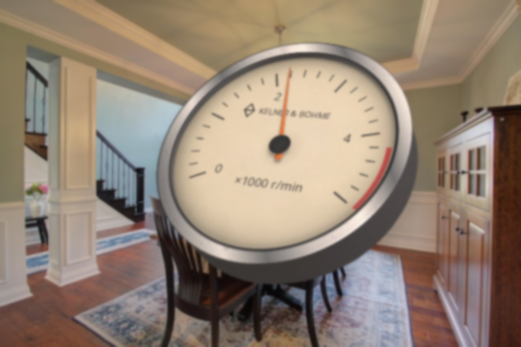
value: 2200
